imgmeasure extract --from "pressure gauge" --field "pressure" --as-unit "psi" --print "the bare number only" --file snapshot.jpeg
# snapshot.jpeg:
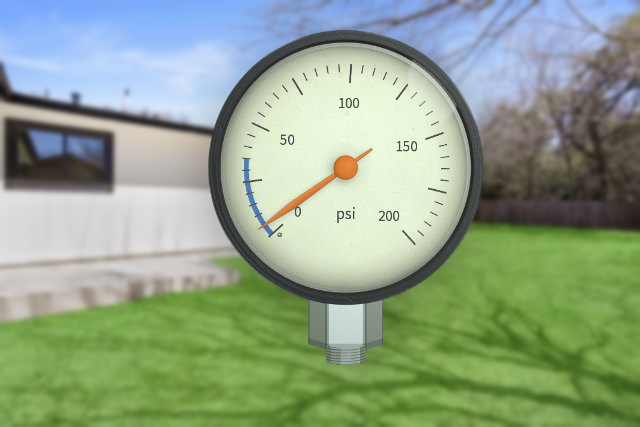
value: 5
